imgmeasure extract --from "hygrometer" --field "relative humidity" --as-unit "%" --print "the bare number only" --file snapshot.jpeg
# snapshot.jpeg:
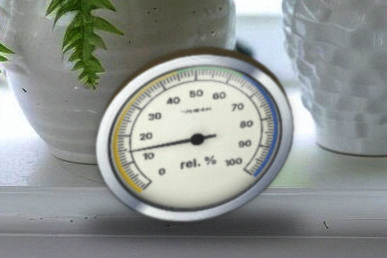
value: 15
